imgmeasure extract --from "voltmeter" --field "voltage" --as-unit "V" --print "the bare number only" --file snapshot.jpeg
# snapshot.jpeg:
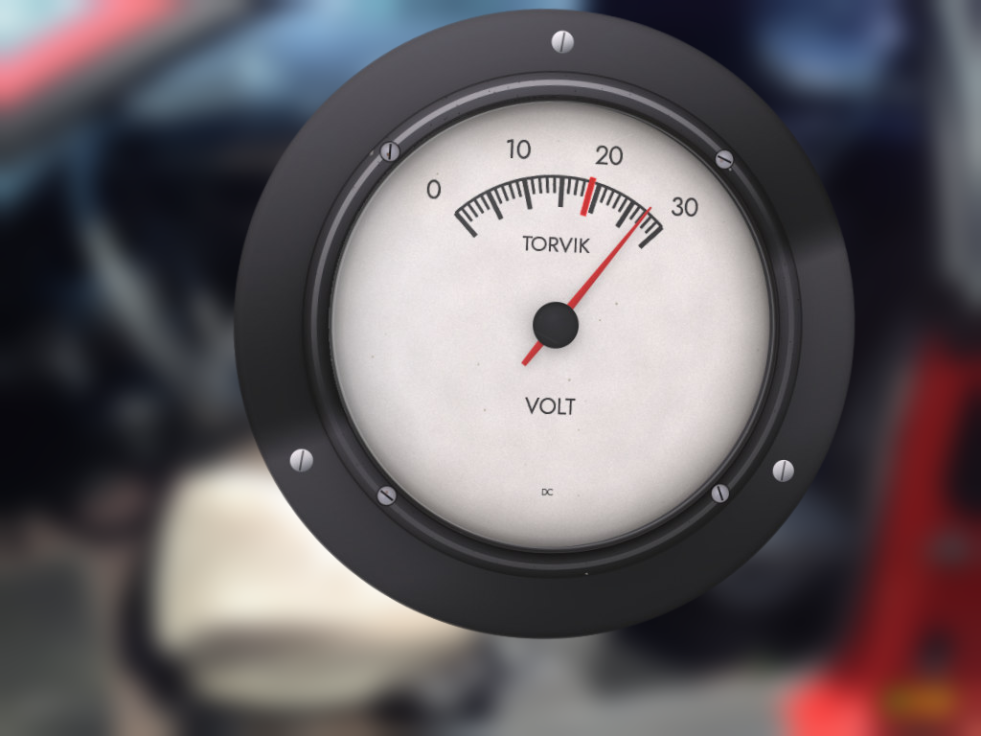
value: 27
